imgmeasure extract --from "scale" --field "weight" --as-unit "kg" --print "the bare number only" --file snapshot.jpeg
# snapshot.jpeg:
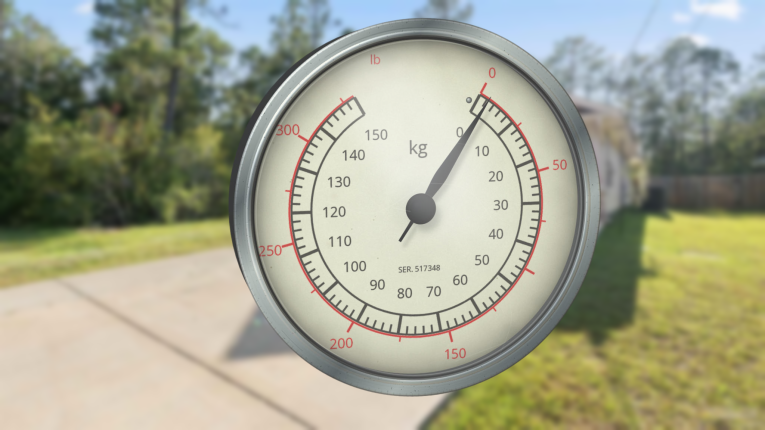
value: 2
